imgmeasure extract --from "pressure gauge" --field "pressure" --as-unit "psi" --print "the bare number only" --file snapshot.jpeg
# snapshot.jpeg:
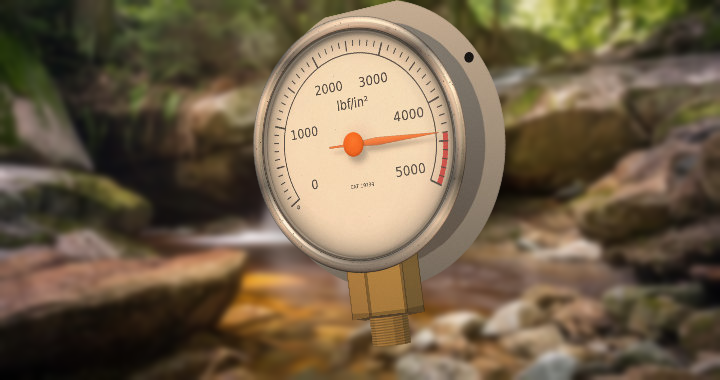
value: 4400
